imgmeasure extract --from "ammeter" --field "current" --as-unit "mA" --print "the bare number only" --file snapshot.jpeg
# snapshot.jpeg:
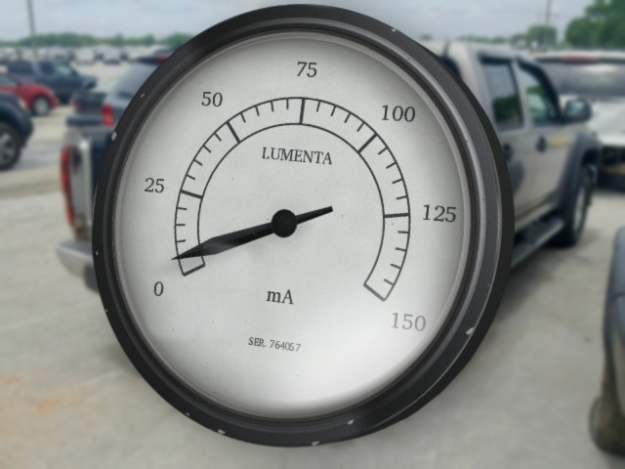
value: 5
